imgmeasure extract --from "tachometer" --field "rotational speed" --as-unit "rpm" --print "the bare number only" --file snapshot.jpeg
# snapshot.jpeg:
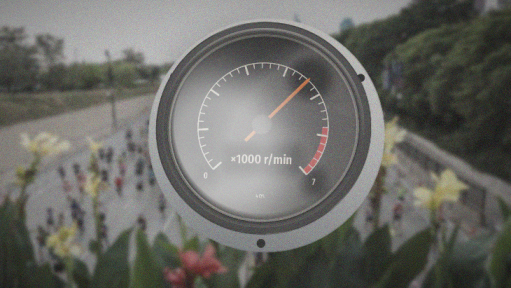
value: 4600
